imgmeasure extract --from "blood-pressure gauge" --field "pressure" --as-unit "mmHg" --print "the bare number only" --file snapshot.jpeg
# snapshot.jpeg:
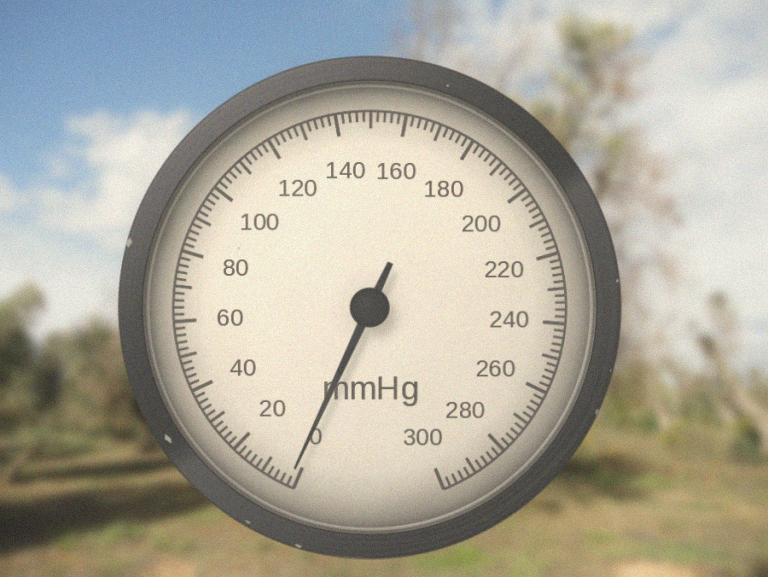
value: 2
